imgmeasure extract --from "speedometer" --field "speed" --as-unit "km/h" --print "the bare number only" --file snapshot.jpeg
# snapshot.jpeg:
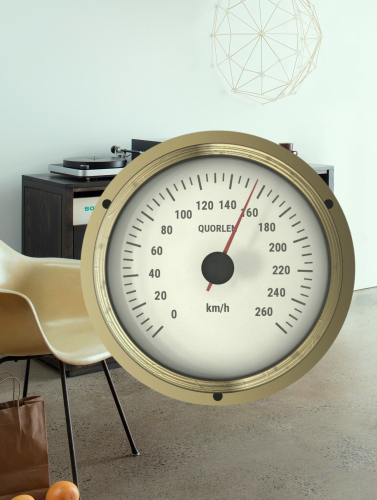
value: 155
